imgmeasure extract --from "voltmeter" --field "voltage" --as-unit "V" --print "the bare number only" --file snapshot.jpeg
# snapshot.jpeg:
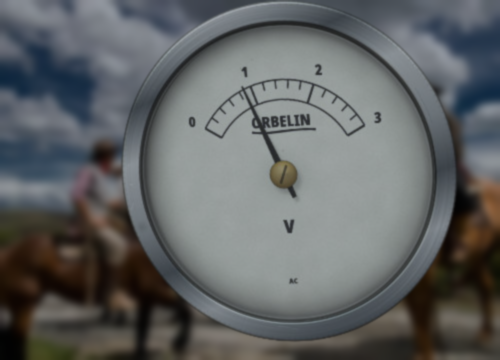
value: 0.9
